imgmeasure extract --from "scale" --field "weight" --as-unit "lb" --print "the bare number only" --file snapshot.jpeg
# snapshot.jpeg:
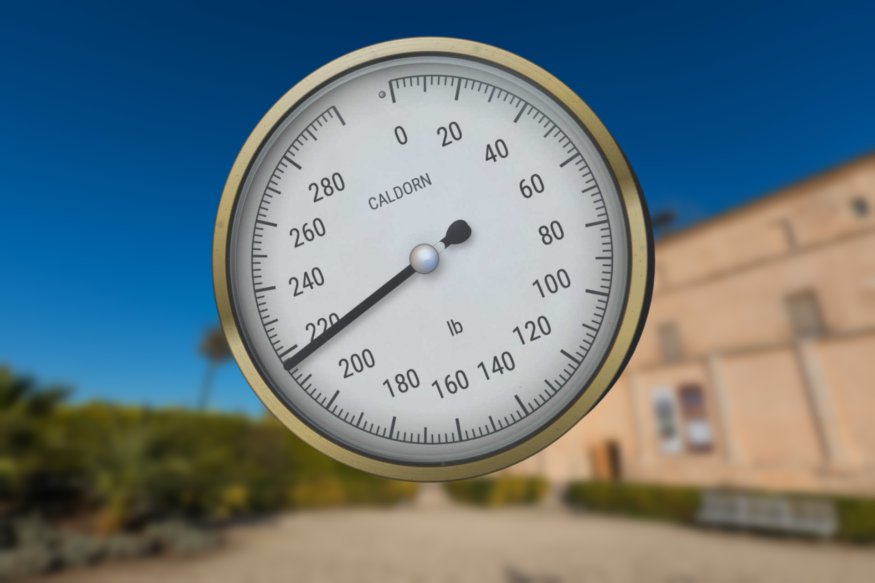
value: 216
